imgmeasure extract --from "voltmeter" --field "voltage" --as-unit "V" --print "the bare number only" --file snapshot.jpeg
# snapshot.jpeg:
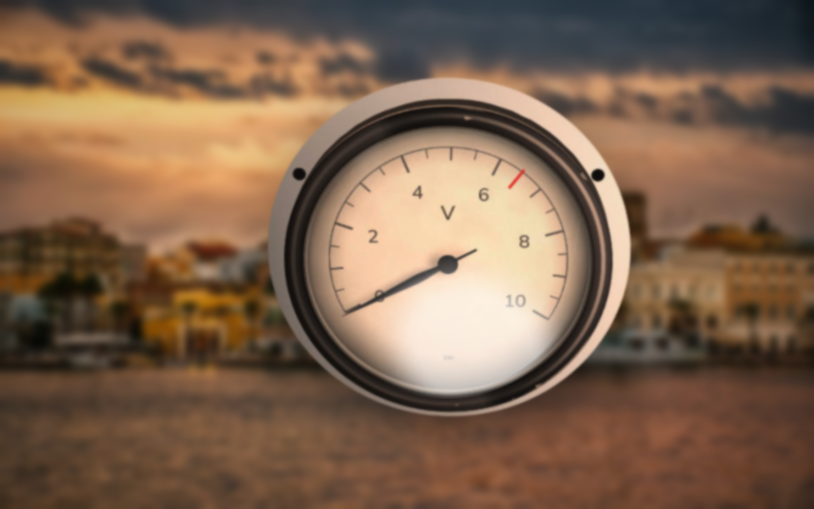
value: 0
